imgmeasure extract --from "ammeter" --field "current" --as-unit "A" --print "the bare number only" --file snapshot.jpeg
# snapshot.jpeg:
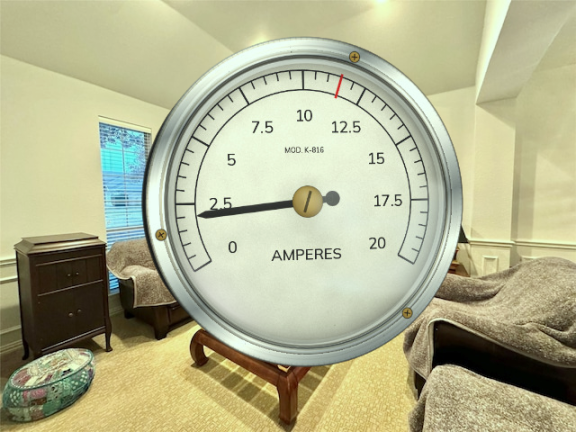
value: 2
